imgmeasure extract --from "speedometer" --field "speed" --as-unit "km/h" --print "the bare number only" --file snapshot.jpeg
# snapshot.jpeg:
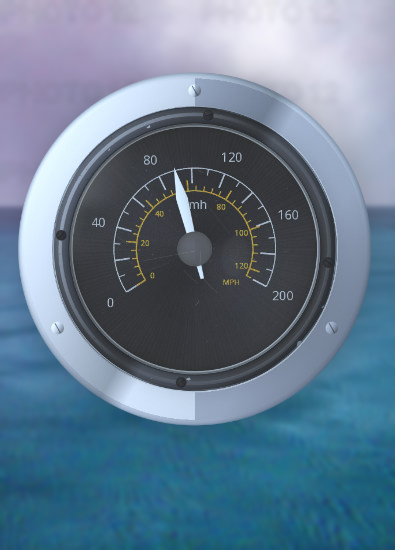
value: 90
